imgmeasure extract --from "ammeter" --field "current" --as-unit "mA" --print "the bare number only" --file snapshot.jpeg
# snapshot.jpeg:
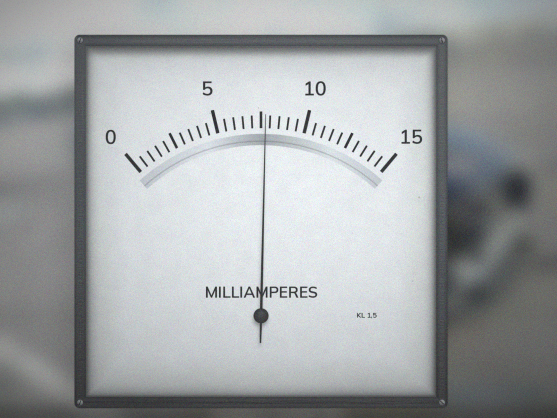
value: 7.75
